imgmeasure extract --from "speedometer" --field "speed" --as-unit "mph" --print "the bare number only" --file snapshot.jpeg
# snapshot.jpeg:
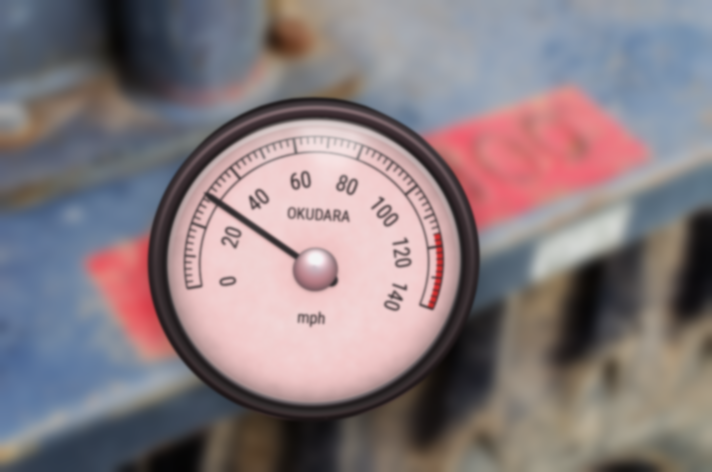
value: 30
